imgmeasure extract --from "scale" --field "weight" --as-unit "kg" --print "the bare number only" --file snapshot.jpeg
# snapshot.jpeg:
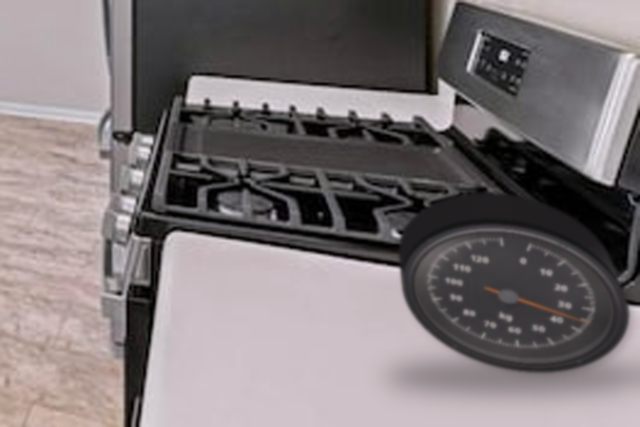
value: 35
